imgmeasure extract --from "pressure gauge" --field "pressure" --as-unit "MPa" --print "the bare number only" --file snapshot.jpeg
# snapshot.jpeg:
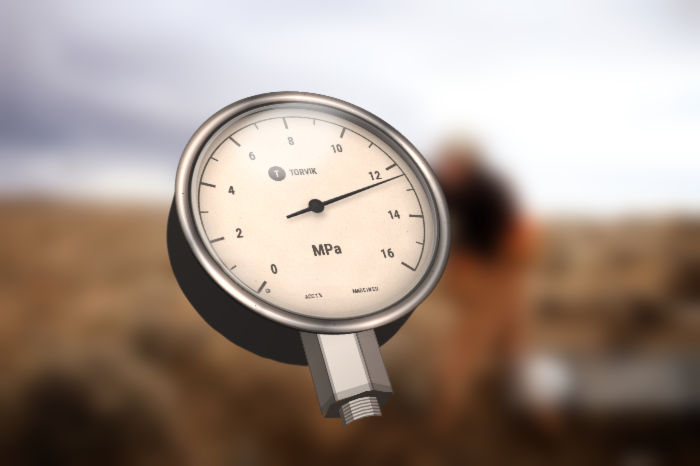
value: 12.5
